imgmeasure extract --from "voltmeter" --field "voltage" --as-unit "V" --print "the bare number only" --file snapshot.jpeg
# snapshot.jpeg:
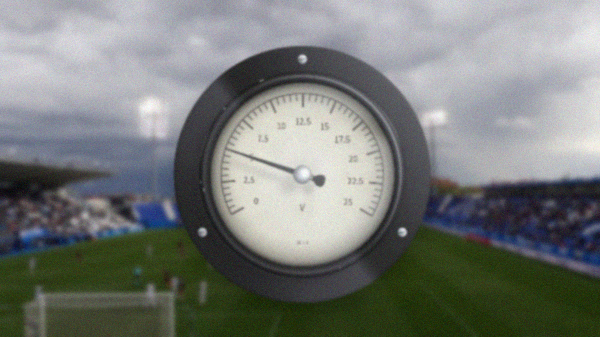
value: 5
